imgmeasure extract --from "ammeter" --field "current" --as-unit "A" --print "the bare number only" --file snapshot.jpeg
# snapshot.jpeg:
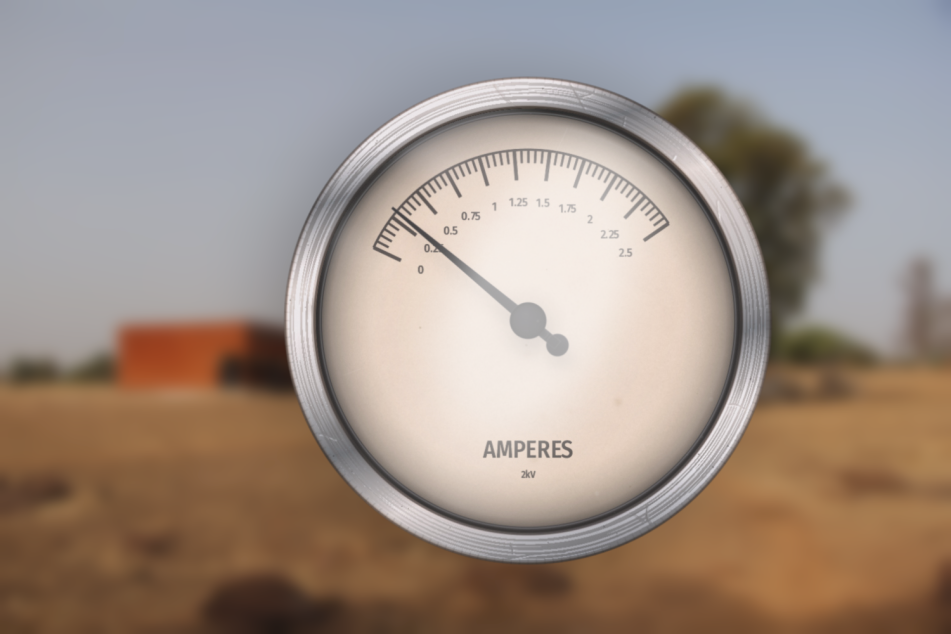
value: 0.3
